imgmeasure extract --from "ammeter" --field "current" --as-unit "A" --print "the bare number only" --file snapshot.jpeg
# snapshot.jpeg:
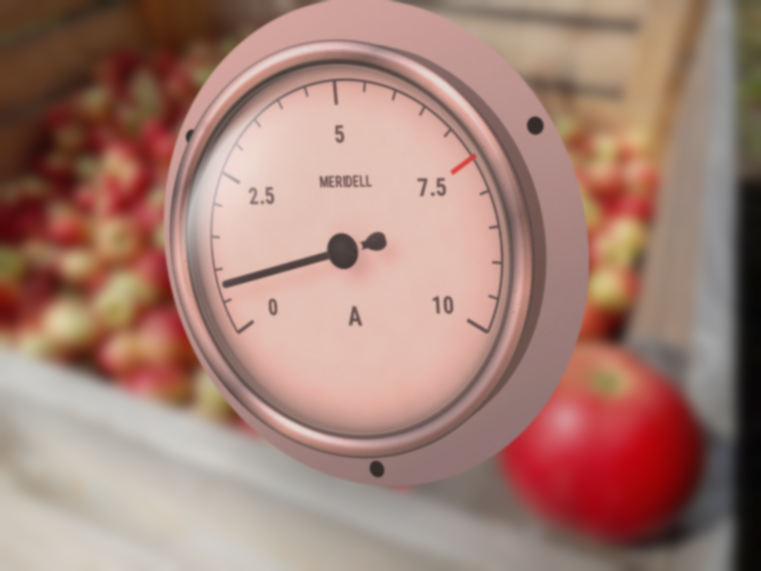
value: 0.75
